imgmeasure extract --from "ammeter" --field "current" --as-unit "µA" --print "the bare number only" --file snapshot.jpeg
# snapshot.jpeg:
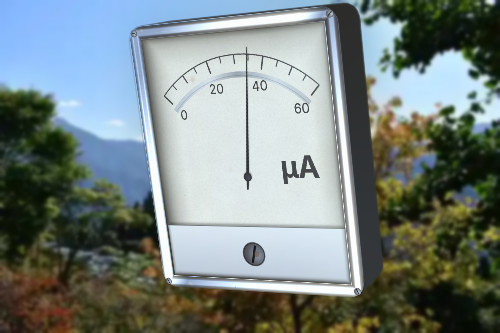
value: 35
